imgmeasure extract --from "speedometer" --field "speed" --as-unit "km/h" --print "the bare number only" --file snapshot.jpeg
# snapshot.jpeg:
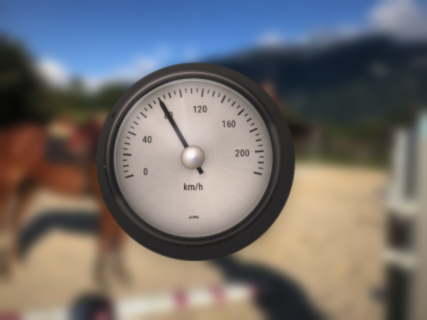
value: 80
